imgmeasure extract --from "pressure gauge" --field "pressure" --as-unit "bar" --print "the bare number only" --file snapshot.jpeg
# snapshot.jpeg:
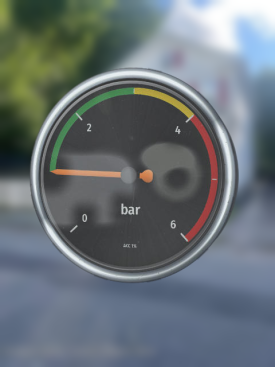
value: 1
